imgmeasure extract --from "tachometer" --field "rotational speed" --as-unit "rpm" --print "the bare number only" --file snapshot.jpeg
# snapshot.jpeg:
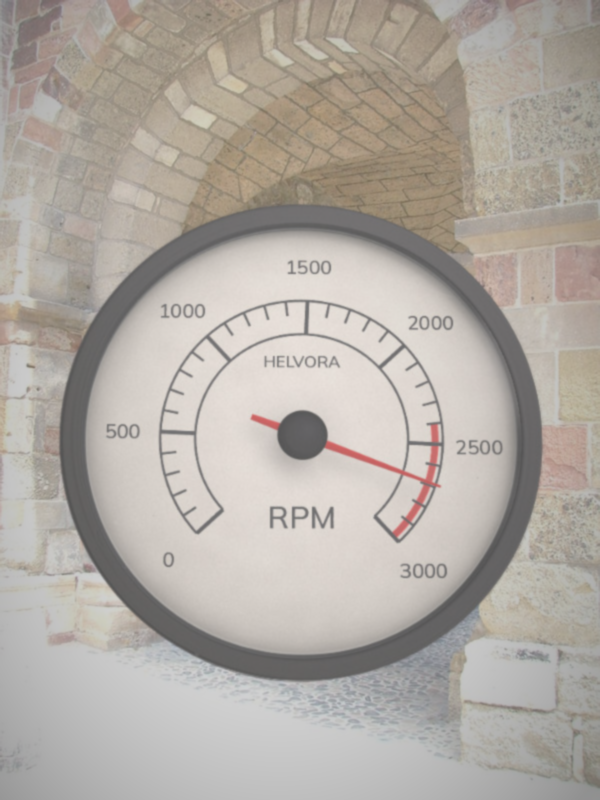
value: 2700
